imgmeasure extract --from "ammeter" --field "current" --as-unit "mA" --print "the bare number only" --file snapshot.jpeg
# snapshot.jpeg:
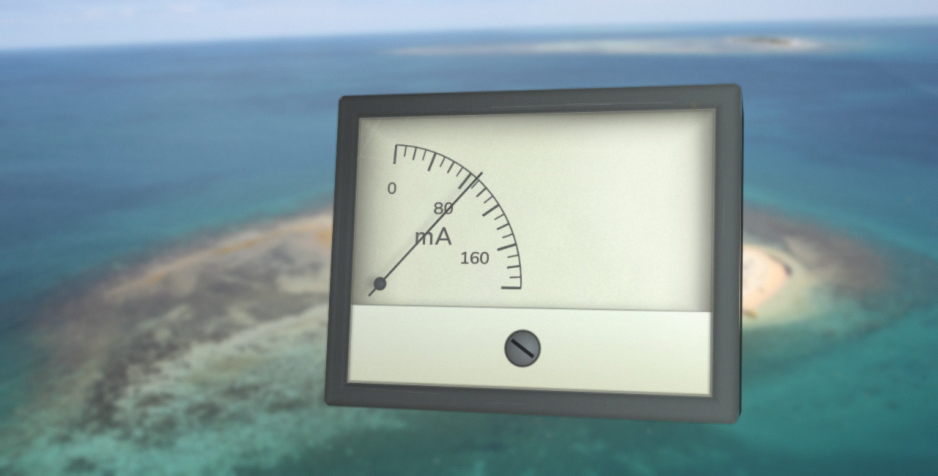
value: 90
